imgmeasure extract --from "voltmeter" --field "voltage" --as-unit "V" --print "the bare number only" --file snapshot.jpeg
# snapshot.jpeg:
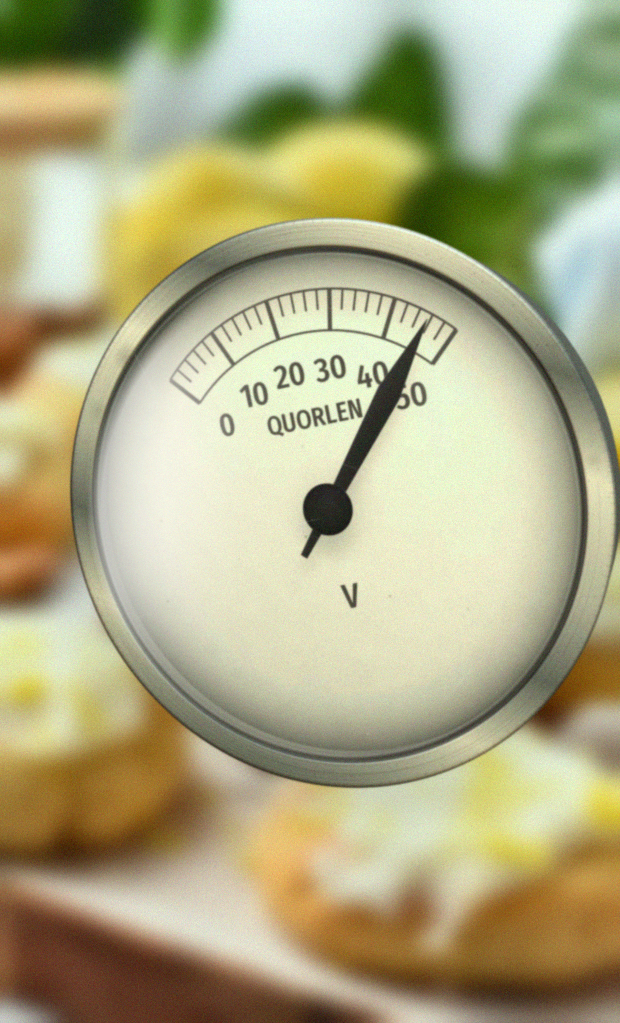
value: 46
